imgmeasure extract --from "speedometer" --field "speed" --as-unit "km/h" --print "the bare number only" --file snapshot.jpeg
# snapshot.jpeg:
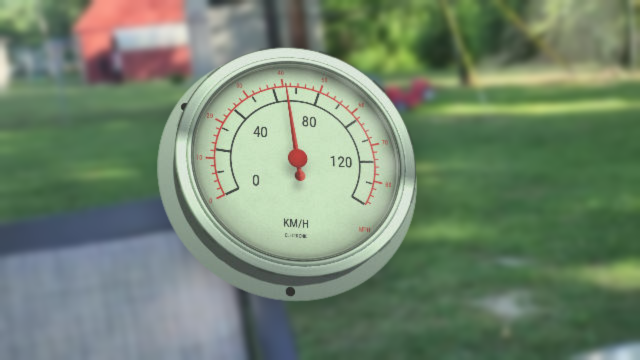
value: 65
